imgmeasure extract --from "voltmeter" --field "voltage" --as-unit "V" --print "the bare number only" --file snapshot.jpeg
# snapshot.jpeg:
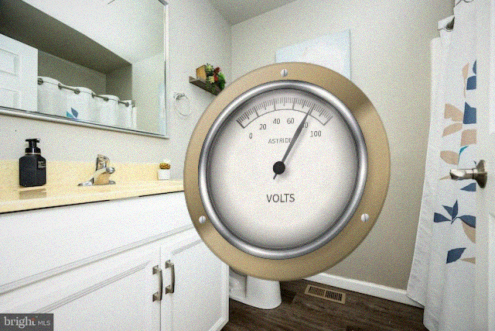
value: 80
